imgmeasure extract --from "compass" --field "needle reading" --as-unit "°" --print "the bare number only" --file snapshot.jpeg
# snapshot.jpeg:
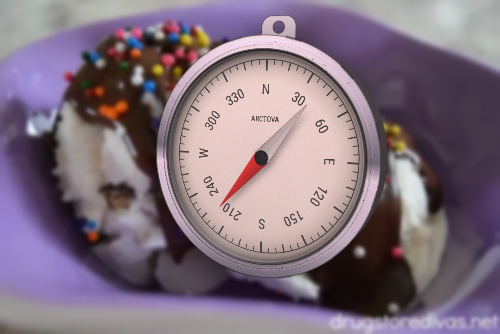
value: 220
